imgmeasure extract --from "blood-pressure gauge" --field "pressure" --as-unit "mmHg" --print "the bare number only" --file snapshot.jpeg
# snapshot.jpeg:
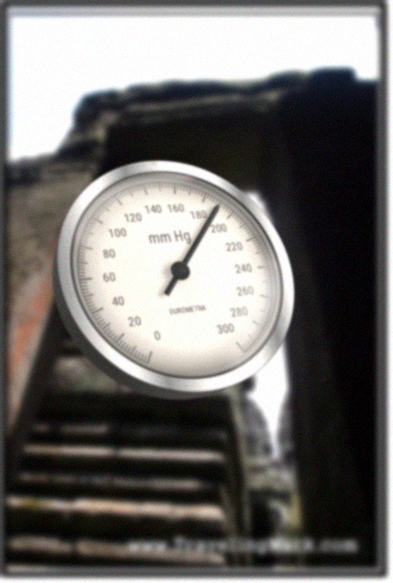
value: 190
